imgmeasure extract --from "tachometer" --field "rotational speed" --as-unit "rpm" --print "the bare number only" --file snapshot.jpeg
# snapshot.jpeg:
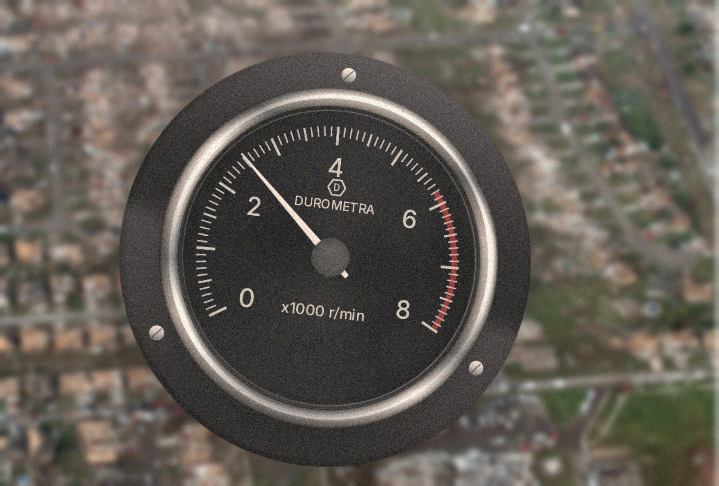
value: 2500
